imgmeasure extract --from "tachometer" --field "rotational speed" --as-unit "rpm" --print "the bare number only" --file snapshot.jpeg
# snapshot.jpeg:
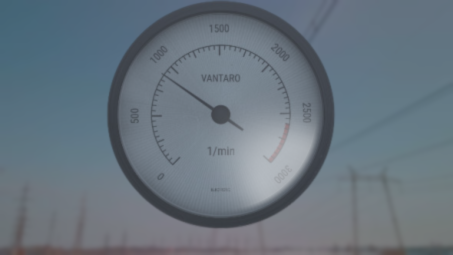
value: 900
